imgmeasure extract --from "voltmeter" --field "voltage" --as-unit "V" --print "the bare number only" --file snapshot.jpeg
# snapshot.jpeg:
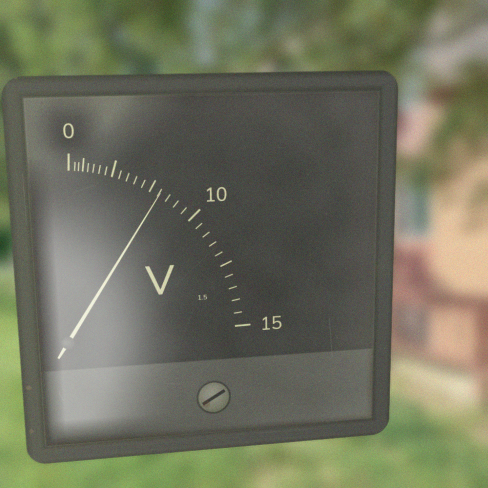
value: 8
